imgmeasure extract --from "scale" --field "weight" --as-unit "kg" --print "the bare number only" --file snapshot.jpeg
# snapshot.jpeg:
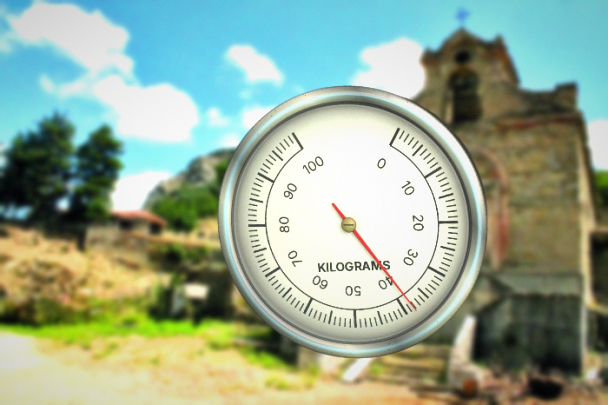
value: 38
